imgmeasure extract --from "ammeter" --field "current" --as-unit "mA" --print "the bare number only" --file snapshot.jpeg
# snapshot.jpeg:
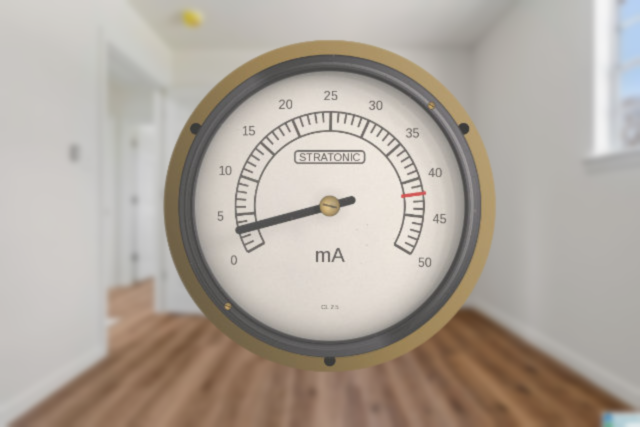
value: 3
